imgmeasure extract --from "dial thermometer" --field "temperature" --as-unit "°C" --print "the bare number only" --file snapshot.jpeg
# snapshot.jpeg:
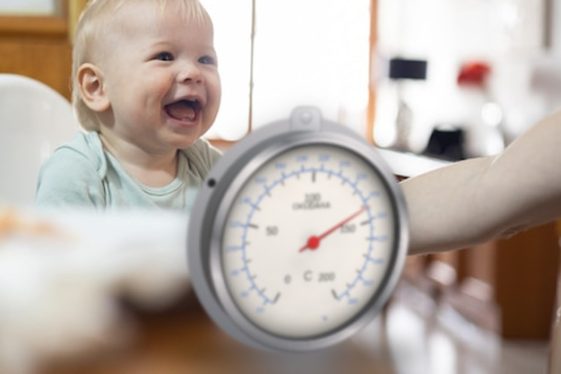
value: 140
